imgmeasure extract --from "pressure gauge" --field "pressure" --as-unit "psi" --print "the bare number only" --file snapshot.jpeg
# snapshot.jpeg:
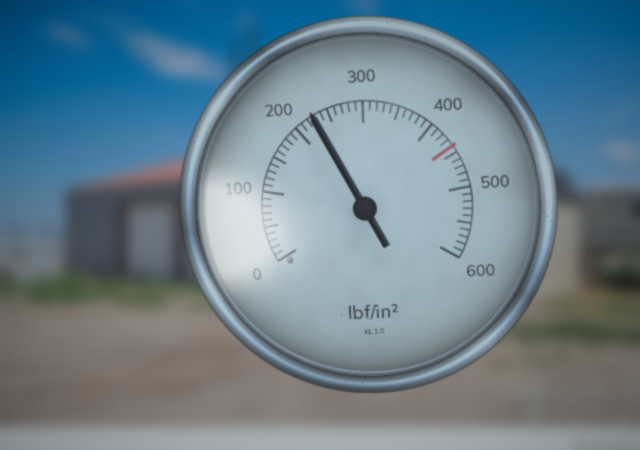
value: 230
